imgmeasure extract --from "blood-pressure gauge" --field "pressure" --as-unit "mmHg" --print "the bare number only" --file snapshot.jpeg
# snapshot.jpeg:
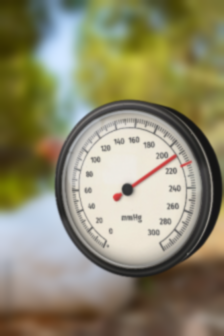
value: 210
